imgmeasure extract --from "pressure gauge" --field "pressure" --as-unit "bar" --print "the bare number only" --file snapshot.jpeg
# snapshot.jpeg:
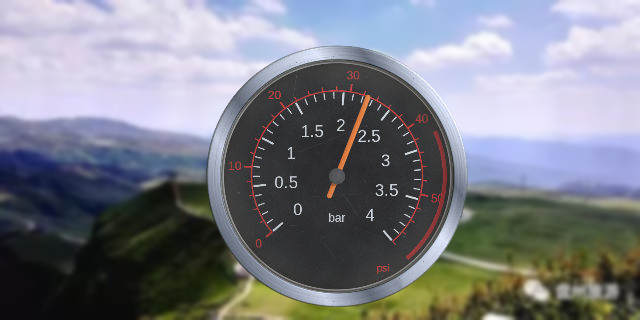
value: 2.25
